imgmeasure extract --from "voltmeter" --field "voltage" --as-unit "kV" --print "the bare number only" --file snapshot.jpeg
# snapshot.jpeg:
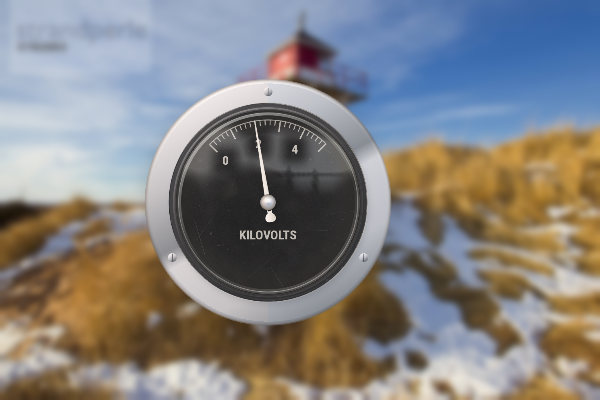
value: 2
